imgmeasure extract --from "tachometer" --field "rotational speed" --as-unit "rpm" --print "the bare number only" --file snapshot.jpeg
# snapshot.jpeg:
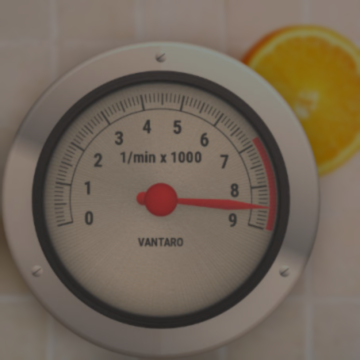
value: 8500
